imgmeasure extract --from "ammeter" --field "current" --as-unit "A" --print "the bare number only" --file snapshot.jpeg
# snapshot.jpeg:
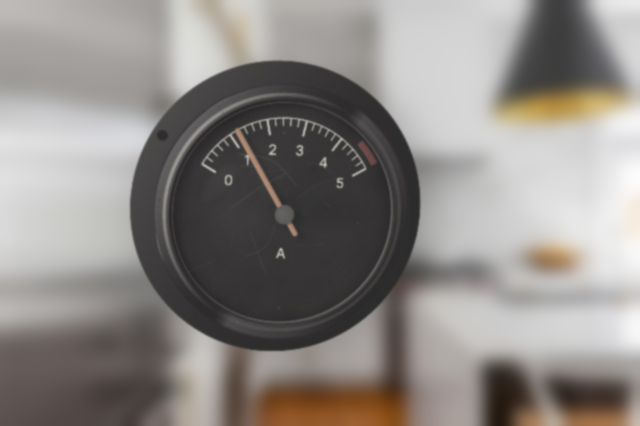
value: 1.2
